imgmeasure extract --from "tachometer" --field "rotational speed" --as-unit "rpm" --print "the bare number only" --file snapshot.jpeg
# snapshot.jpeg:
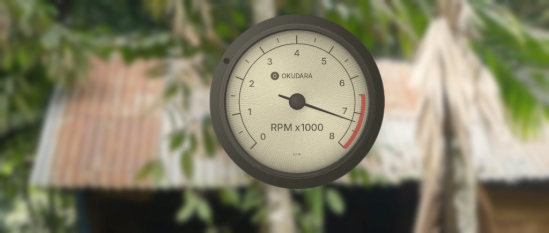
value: 7250
